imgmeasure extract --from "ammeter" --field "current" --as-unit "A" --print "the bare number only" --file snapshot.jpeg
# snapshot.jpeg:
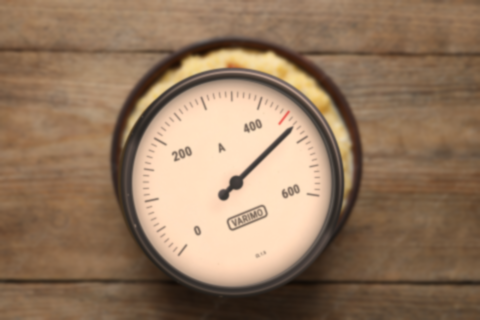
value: 470
